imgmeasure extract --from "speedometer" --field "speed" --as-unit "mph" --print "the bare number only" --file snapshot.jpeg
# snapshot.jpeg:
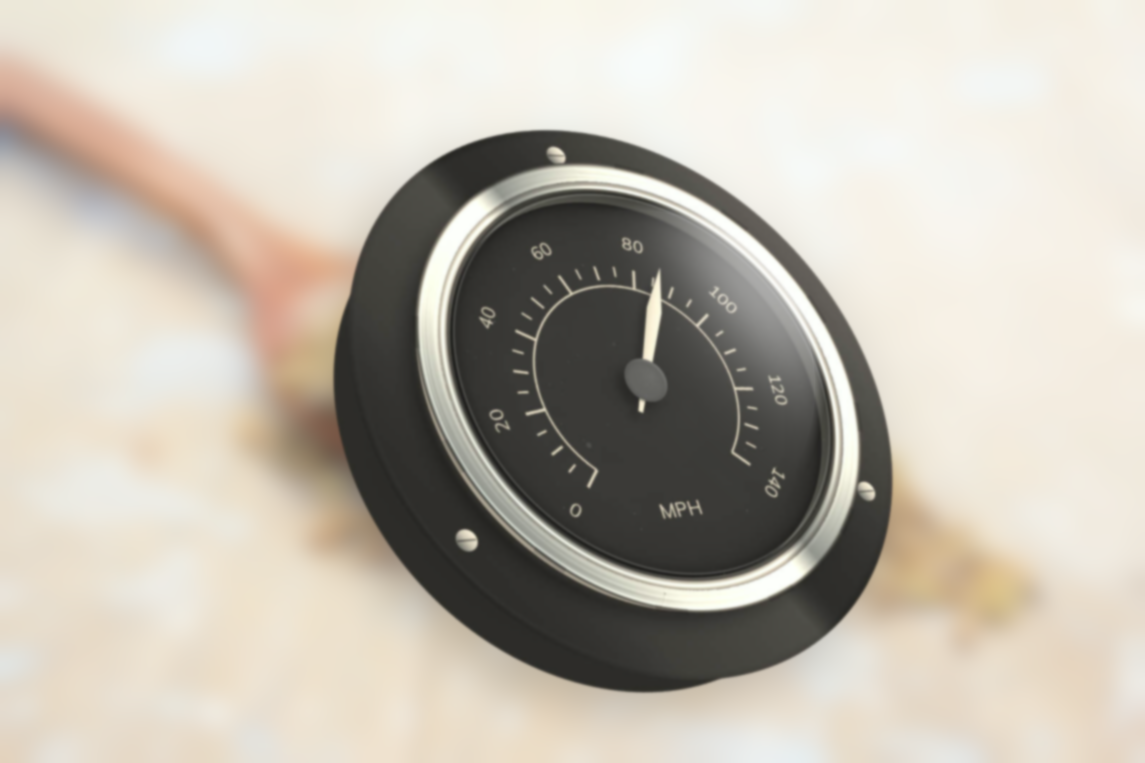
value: 85
